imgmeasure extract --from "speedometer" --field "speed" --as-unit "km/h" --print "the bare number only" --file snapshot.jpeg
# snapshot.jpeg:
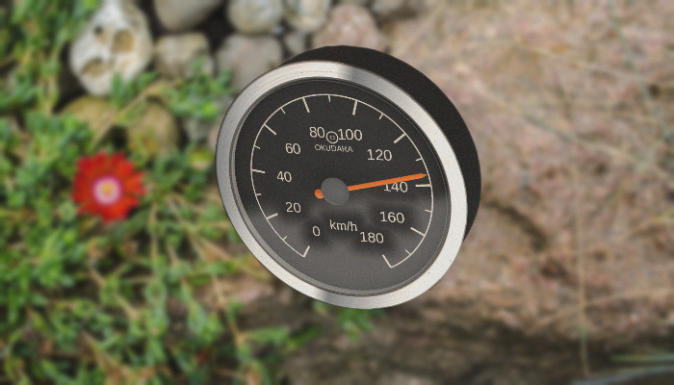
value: 135
